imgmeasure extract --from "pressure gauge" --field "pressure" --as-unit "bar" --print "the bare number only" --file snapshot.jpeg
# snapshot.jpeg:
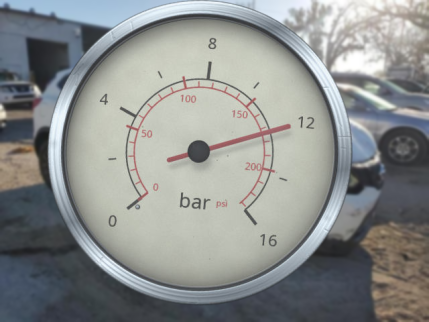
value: 12
